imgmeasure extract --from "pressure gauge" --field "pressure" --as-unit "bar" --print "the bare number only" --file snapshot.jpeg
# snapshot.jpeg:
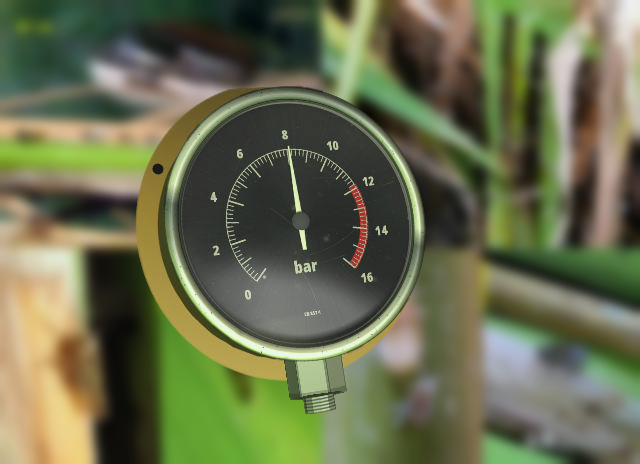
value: 8
